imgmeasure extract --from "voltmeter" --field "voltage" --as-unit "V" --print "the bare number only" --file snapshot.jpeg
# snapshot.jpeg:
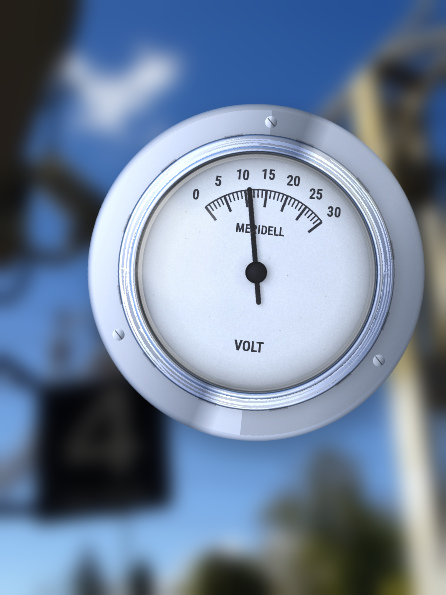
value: 11
